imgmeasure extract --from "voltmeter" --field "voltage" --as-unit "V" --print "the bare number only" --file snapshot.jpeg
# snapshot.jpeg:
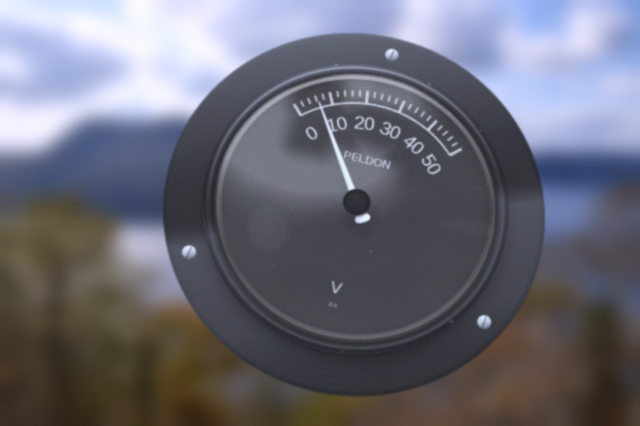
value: 6
